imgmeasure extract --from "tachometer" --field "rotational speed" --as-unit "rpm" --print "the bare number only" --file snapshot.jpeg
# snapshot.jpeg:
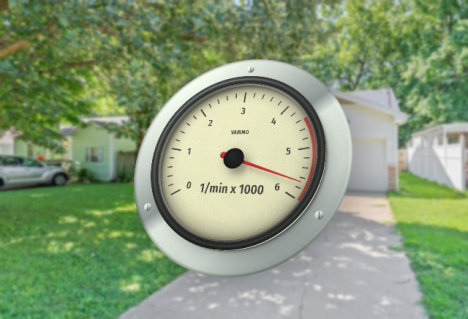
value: 5700
